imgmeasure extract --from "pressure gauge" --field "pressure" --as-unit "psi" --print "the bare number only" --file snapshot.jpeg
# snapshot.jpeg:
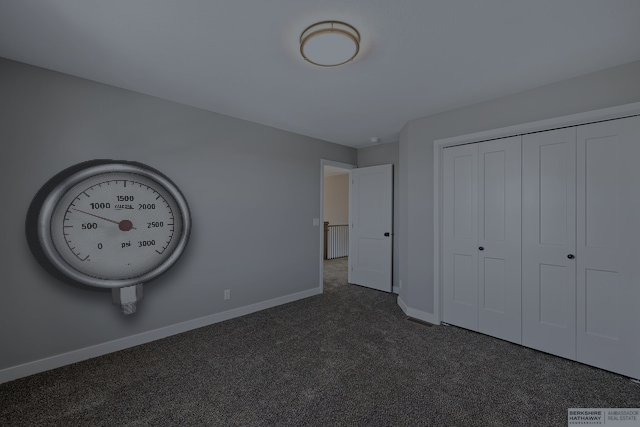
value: 750
